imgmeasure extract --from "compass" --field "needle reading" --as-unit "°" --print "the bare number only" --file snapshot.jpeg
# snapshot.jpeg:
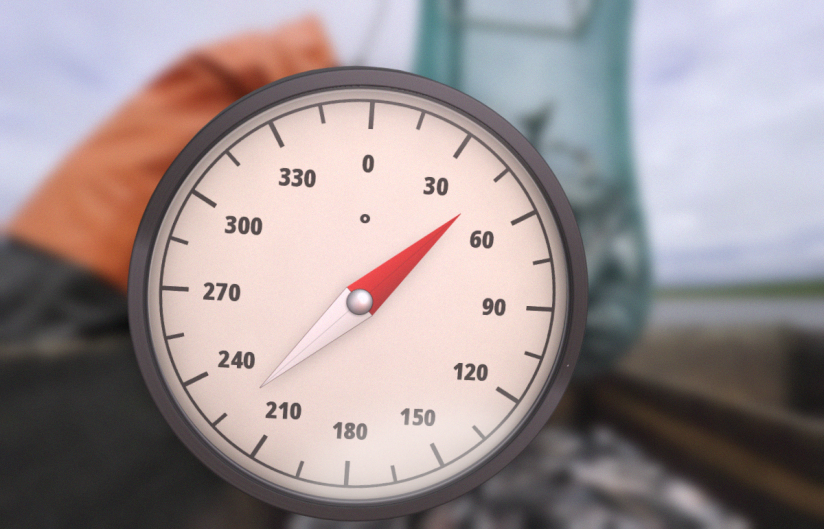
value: 45
